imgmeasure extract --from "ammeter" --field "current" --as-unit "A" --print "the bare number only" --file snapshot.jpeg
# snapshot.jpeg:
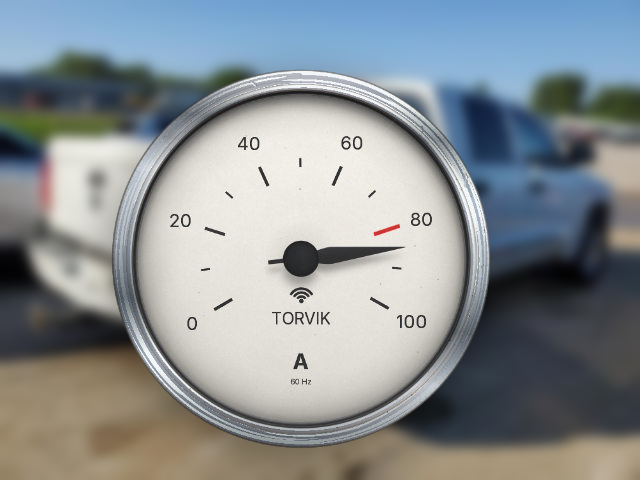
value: 85
